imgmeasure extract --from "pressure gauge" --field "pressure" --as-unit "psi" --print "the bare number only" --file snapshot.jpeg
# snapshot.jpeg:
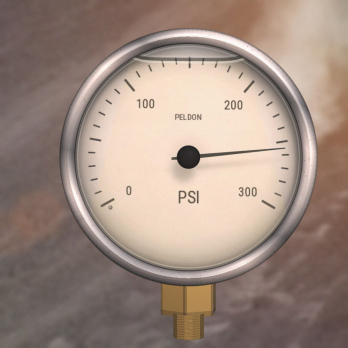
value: 255
